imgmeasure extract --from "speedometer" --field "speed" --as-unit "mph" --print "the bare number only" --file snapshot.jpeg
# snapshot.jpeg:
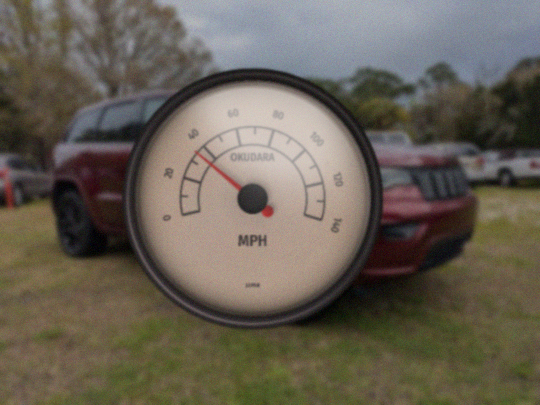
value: 35
